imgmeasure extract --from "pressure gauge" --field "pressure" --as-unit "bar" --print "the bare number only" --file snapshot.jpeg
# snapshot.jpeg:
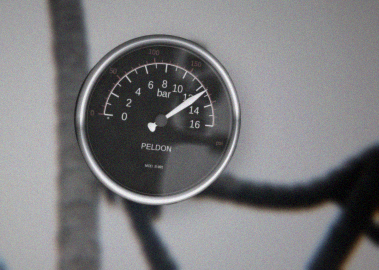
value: 12.5
